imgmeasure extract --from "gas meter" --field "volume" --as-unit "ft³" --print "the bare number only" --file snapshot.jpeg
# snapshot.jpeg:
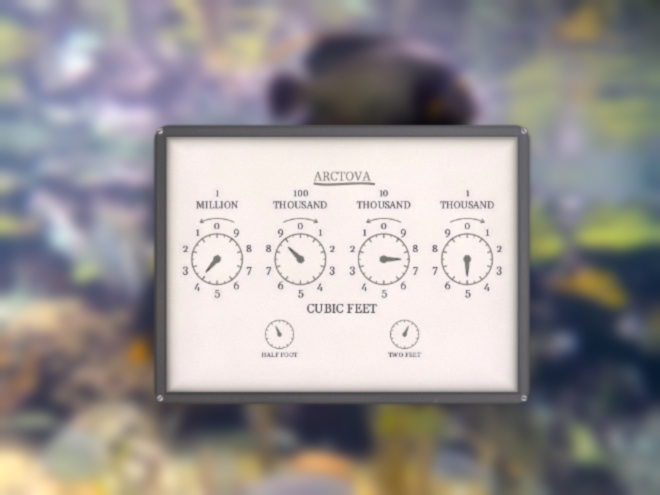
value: 387500
